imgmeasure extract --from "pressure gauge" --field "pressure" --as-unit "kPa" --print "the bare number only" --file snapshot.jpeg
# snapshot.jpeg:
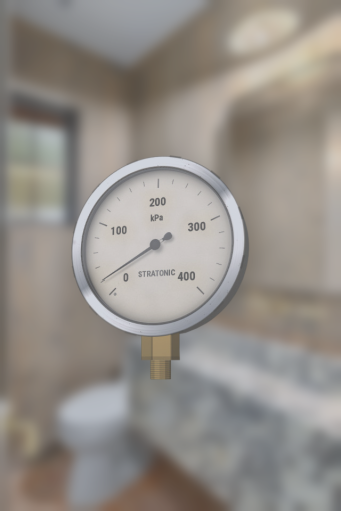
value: 20
